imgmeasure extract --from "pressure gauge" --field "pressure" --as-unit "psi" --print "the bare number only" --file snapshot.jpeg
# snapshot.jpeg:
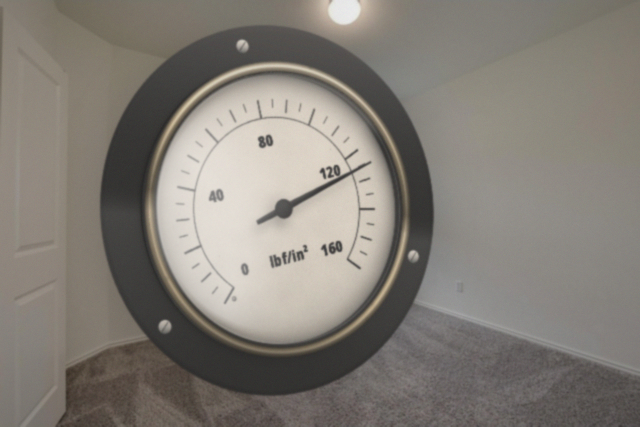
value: 125
